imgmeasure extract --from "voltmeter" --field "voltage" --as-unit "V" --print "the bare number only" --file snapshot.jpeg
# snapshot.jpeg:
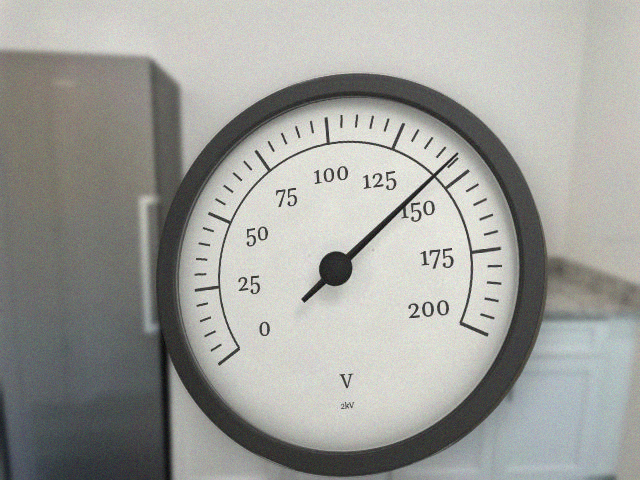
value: 145
